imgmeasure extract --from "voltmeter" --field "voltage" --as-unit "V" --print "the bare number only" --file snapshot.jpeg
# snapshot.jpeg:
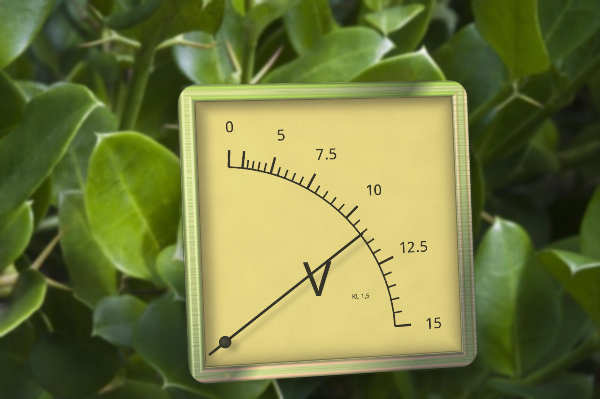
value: 11
